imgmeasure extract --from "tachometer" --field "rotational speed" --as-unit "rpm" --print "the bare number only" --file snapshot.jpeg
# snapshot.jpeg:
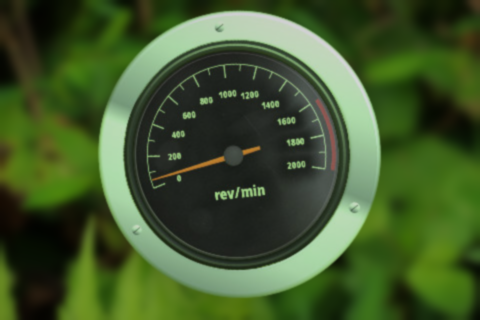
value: 50
